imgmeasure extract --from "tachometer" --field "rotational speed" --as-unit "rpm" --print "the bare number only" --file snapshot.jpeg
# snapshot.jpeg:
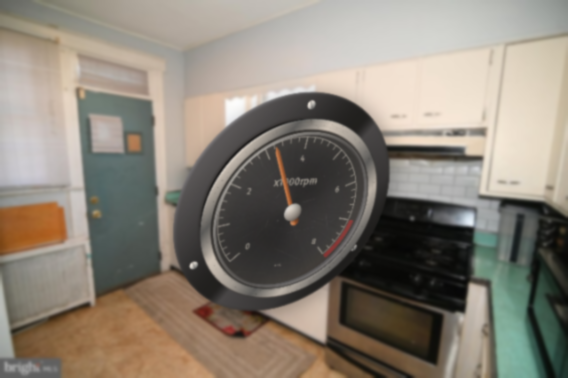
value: 3200
